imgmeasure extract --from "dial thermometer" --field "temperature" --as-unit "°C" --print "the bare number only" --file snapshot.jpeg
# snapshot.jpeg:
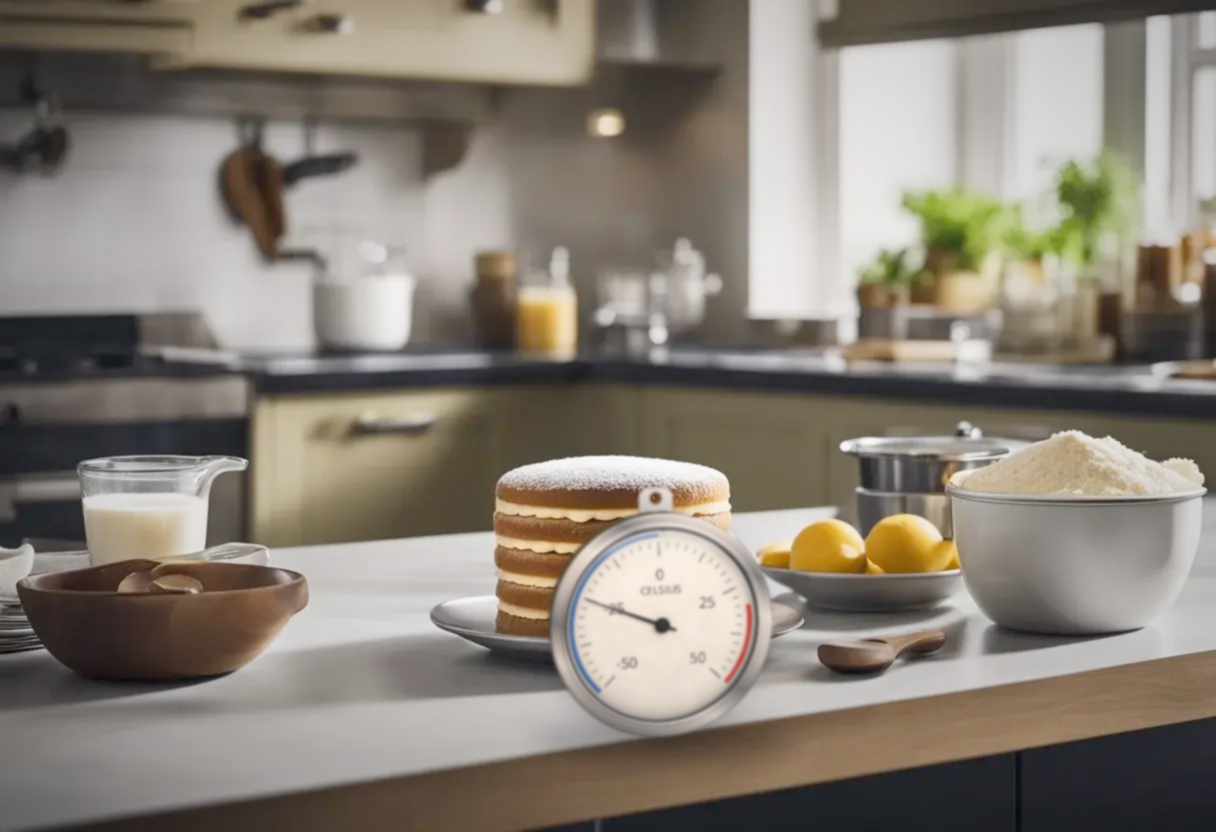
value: -25
